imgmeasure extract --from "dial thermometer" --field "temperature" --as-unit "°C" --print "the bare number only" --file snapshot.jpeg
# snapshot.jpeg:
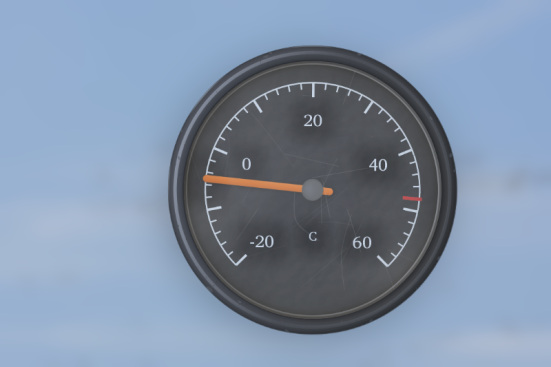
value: -5
